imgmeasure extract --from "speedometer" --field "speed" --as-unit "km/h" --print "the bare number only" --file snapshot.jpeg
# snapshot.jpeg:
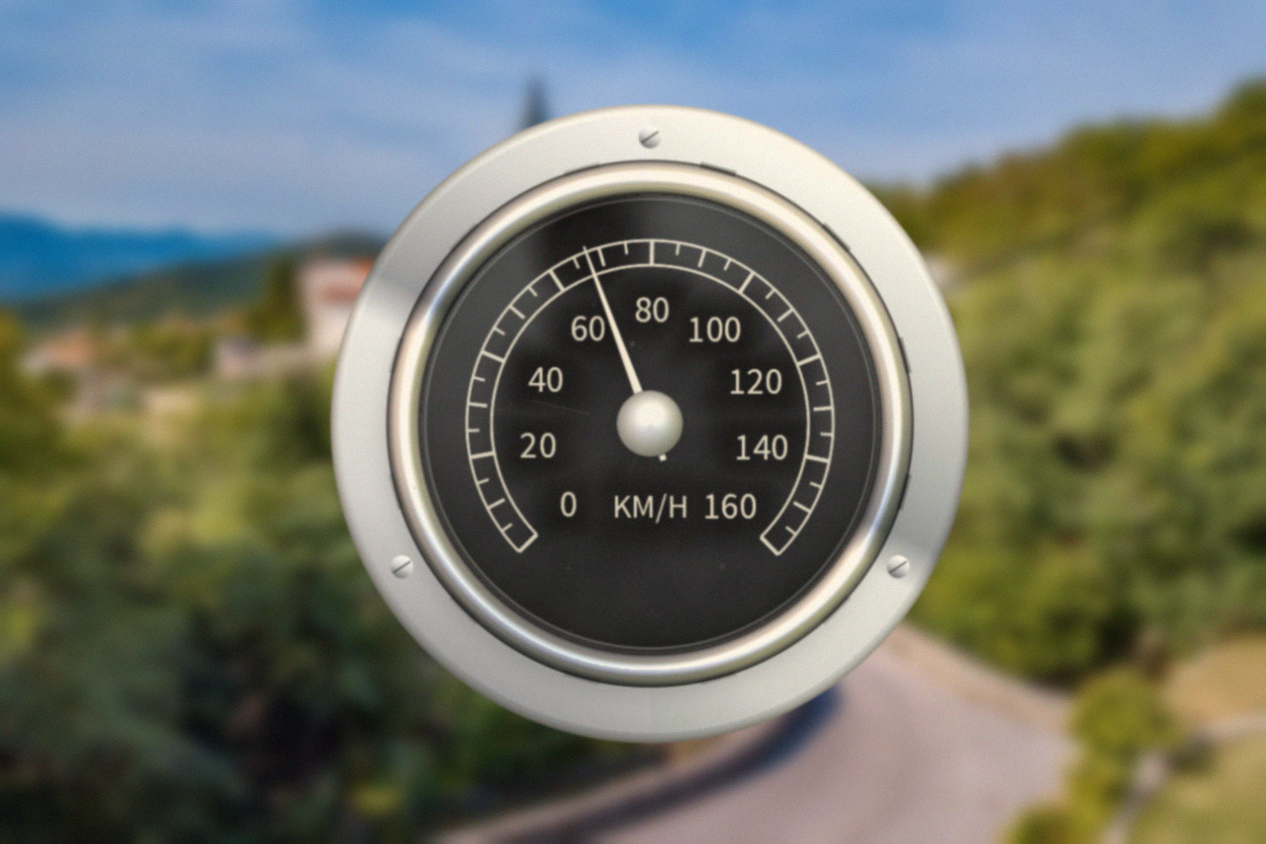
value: 67.5
